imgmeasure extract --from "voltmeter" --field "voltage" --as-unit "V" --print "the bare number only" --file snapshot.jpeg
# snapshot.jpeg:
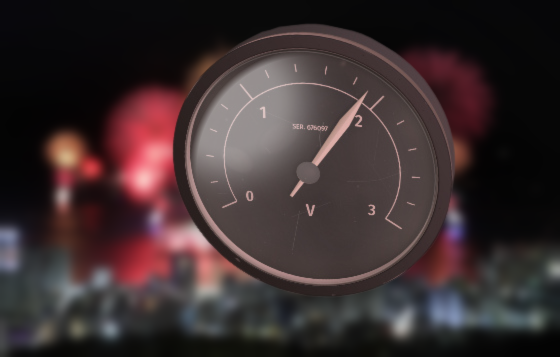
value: 1.9
